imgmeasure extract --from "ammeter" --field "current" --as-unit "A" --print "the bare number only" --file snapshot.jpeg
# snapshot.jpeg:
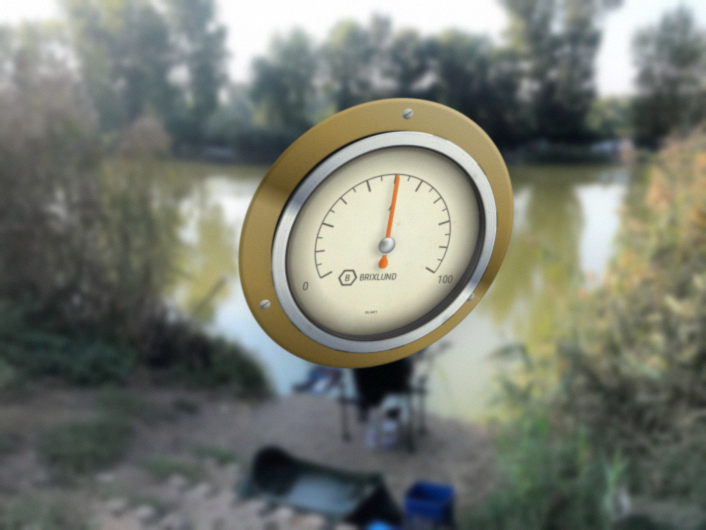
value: 50
